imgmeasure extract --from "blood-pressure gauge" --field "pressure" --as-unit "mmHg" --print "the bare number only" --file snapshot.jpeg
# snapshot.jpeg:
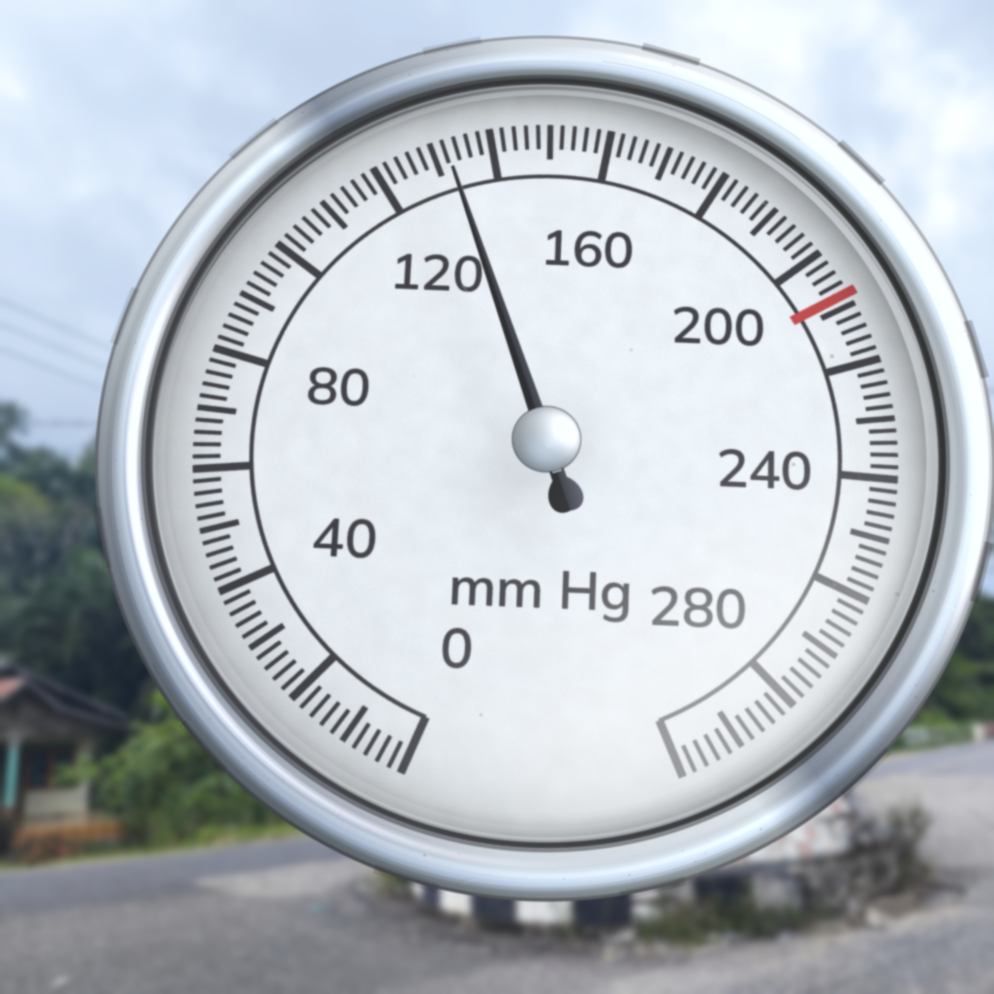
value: 132
